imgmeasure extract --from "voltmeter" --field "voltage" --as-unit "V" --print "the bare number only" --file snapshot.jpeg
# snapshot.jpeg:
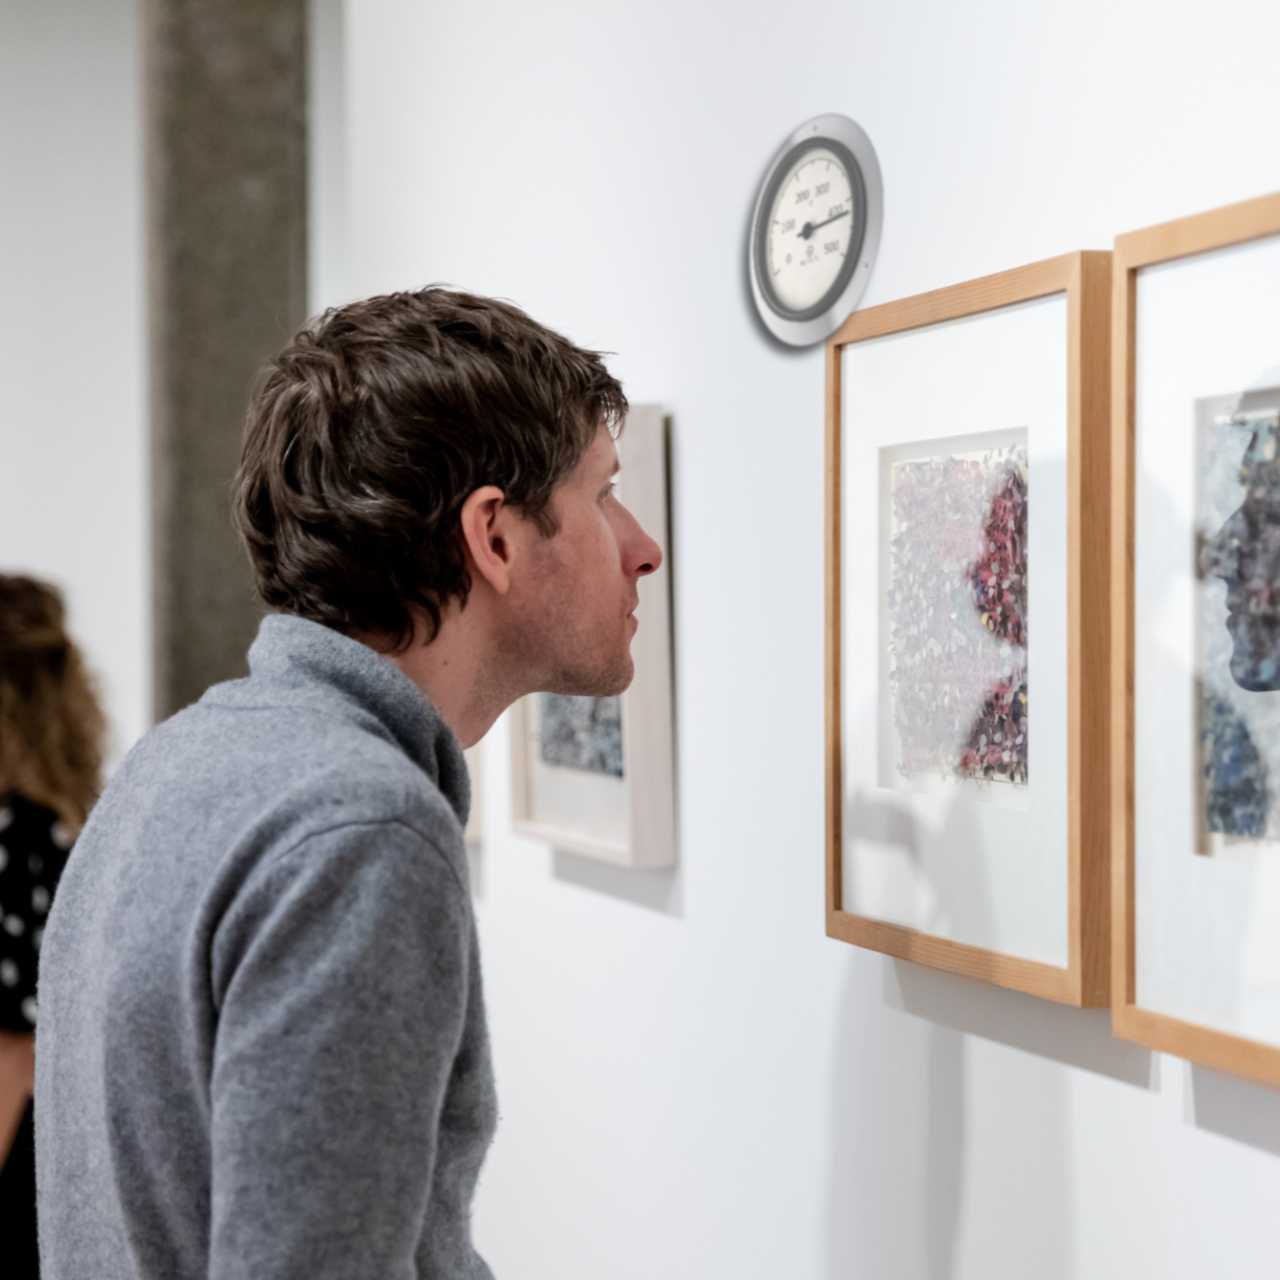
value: 425
